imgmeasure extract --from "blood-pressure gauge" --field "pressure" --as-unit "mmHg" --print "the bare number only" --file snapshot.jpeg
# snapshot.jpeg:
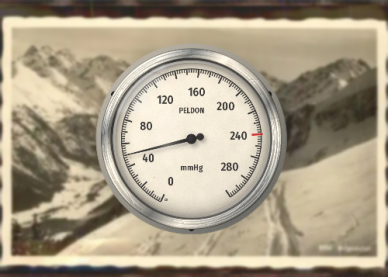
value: 50
